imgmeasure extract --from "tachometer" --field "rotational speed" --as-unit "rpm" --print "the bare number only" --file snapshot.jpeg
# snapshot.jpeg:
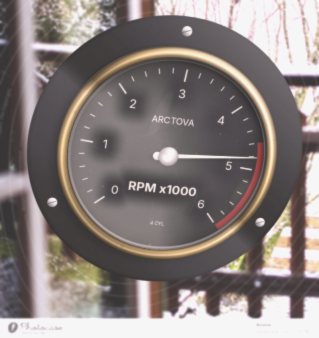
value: 4800
